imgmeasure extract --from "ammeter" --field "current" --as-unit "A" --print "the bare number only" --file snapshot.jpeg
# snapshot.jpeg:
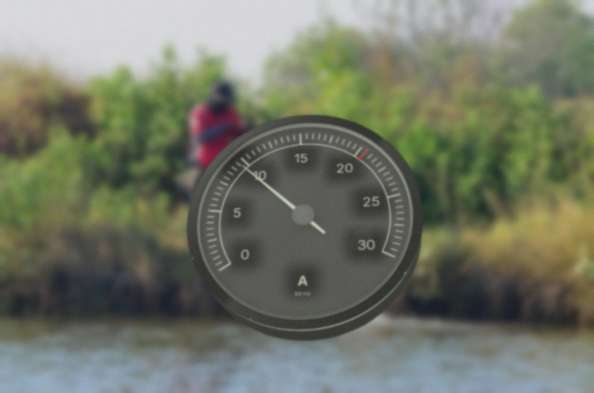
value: 9.5
